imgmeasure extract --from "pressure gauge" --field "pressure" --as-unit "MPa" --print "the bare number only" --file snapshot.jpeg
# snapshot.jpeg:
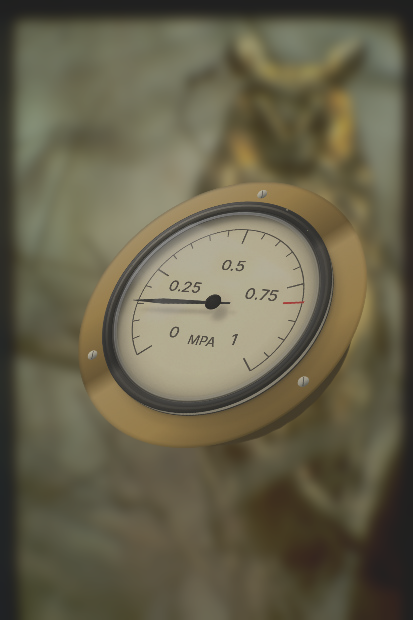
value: 0.15
